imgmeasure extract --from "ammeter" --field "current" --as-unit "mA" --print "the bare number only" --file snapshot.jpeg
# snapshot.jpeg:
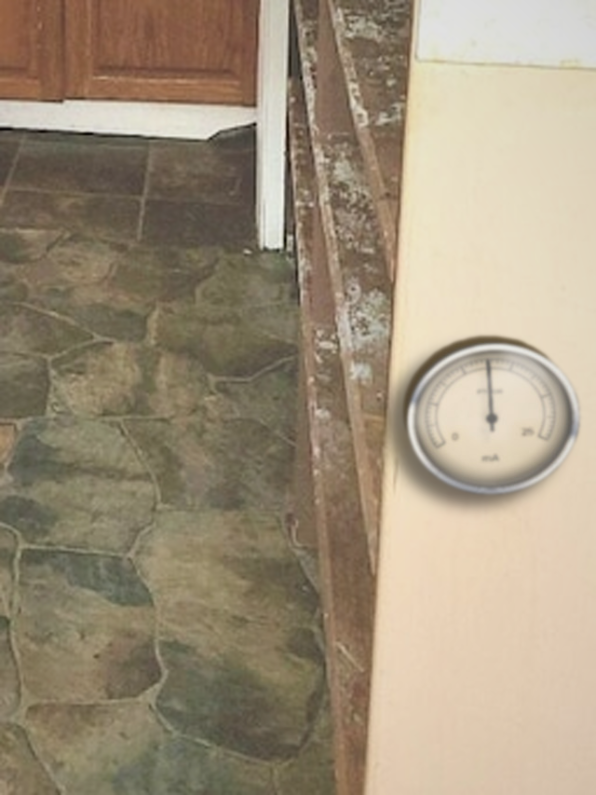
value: 12.5
